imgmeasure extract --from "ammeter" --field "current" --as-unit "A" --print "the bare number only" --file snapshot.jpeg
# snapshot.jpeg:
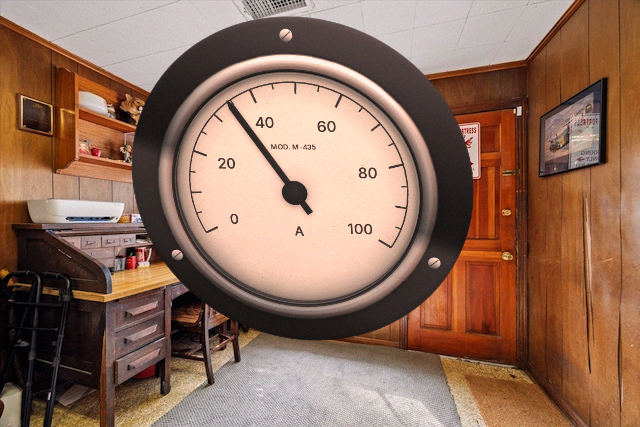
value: 35
